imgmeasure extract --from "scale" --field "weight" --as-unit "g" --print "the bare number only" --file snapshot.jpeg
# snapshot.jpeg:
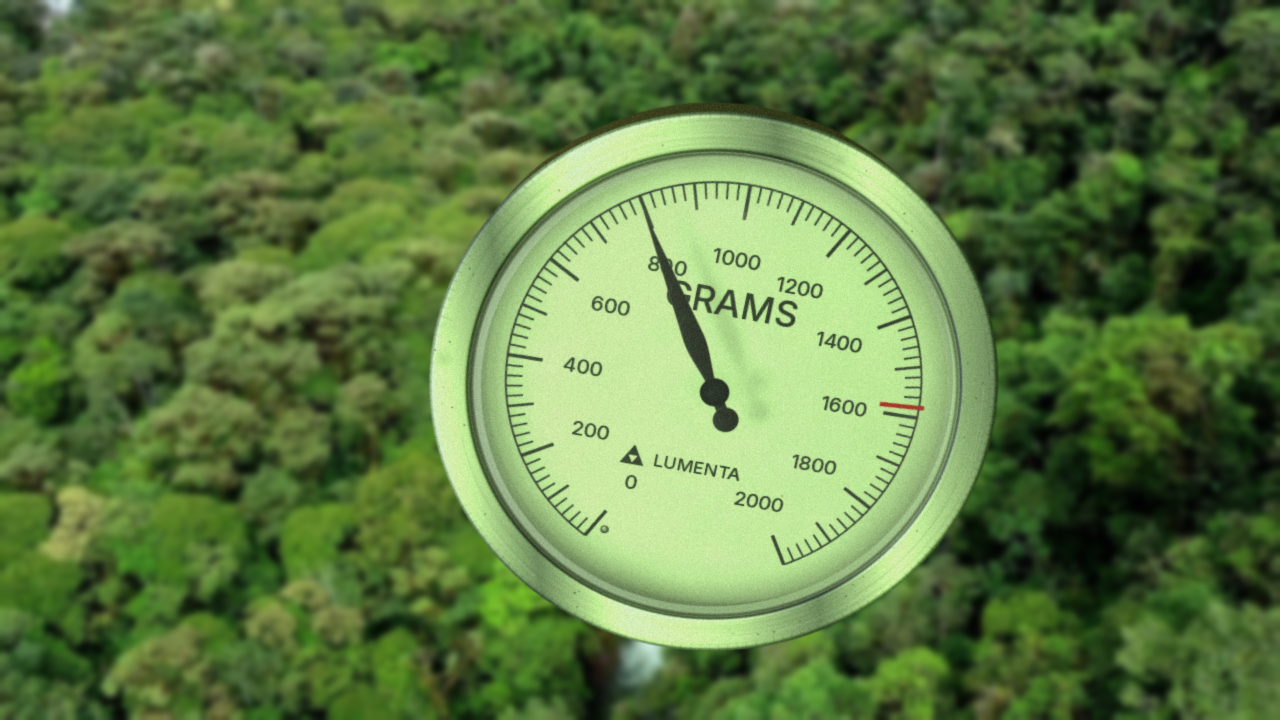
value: 800
